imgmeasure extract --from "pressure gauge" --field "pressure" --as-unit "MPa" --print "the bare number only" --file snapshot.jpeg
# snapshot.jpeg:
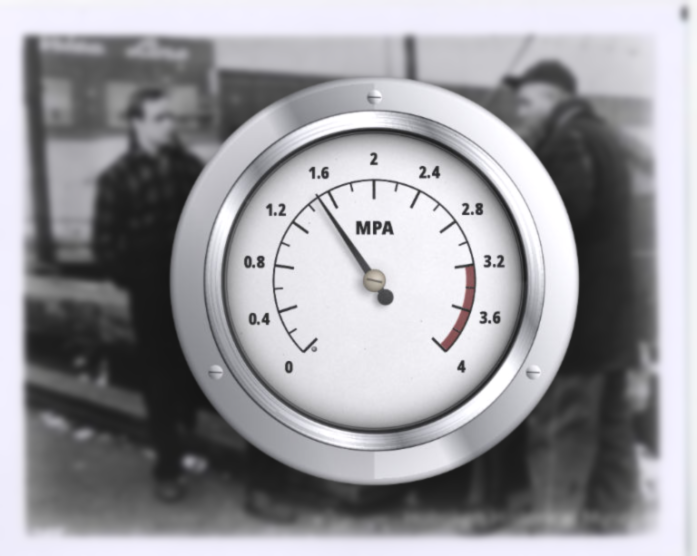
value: 1.5
